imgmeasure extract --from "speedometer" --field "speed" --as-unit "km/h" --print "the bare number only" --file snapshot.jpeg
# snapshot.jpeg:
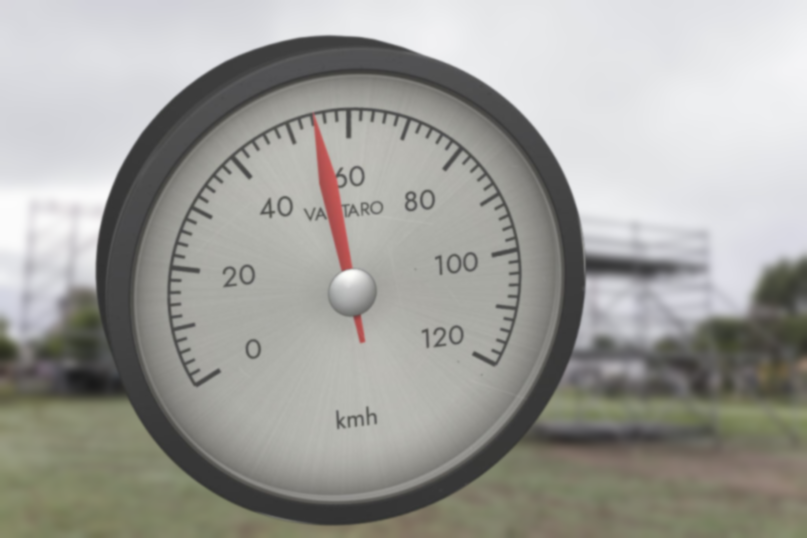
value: 54
